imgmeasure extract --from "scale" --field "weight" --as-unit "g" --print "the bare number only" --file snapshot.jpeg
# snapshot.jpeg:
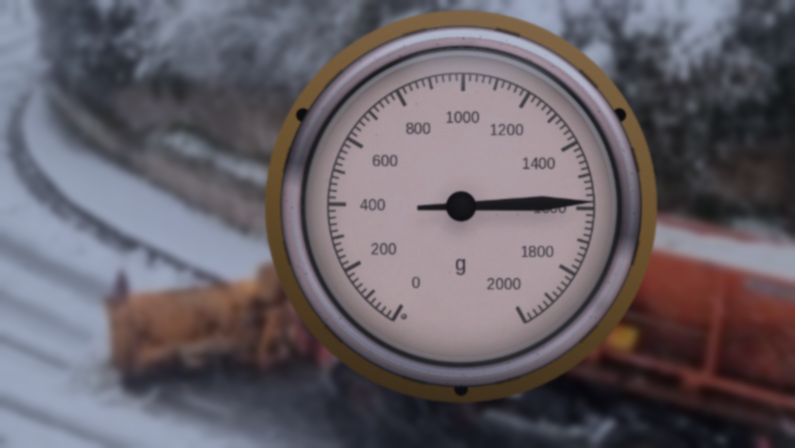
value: 1580
